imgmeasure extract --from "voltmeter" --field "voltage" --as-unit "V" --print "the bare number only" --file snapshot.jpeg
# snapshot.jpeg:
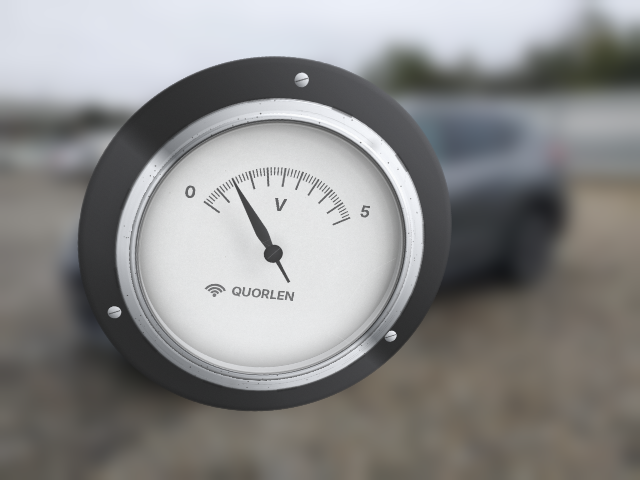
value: 1
